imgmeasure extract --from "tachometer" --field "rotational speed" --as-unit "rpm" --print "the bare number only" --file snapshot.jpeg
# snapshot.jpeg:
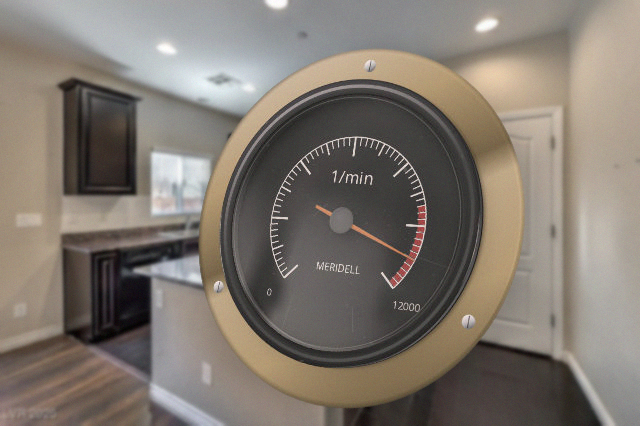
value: 11000
